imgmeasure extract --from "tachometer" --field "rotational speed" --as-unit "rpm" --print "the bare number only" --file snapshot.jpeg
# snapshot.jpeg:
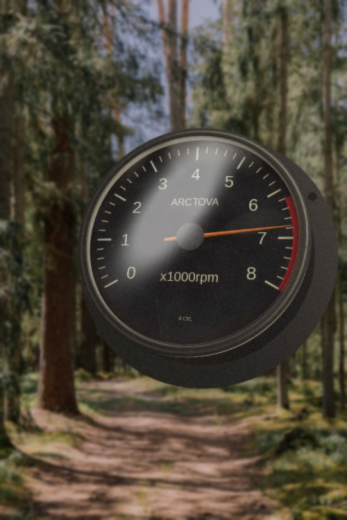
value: 6800
